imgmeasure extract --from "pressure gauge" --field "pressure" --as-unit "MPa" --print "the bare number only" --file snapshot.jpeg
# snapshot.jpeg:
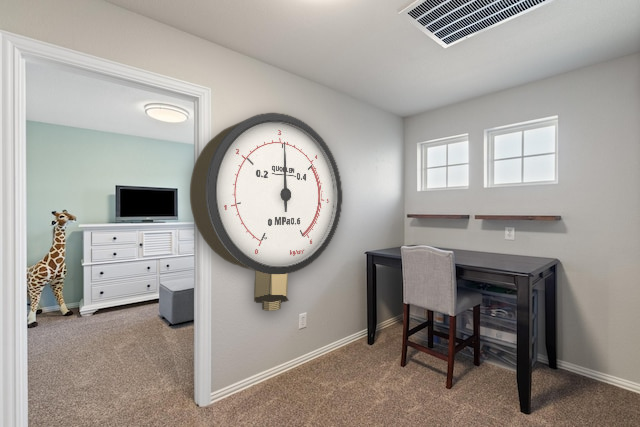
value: 0.3
